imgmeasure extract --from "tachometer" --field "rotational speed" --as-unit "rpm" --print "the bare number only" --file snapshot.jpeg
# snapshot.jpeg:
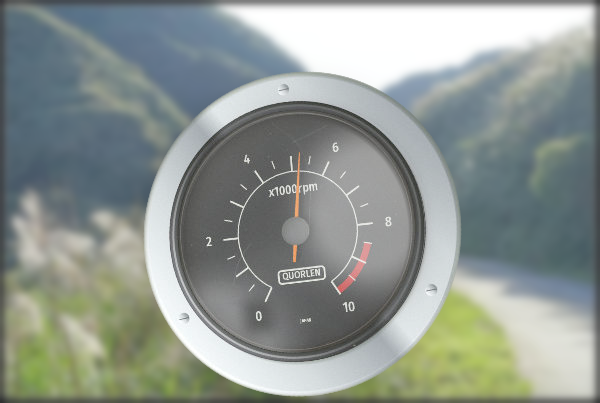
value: 5250
